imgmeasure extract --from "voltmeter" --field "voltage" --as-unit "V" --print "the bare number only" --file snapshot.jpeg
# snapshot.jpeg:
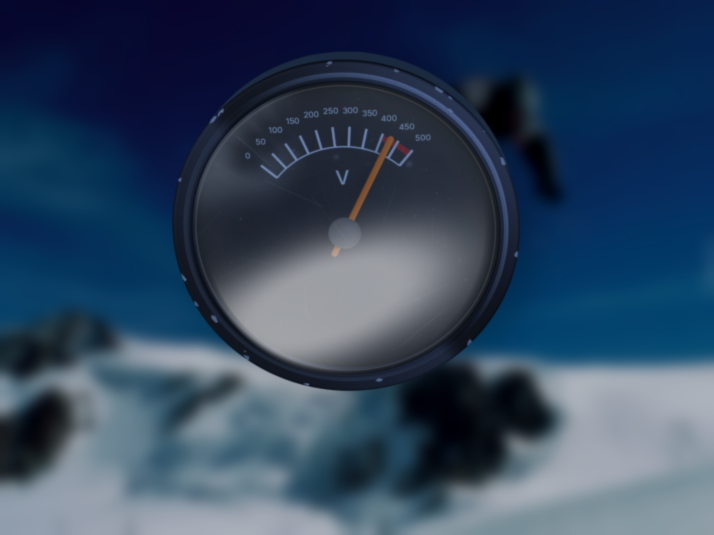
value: 425
